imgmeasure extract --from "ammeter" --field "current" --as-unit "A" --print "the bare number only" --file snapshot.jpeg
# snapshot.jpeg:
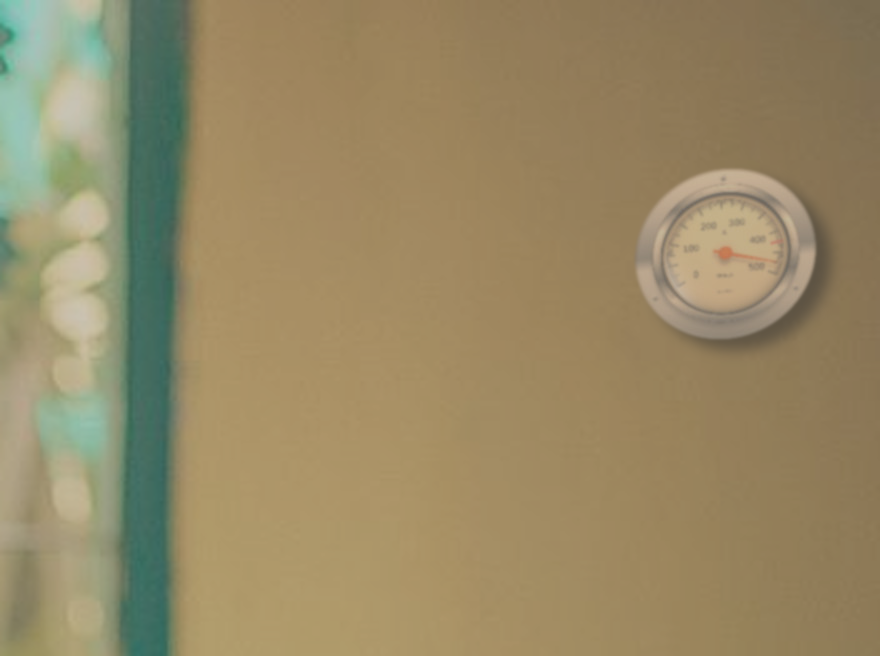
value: 475
